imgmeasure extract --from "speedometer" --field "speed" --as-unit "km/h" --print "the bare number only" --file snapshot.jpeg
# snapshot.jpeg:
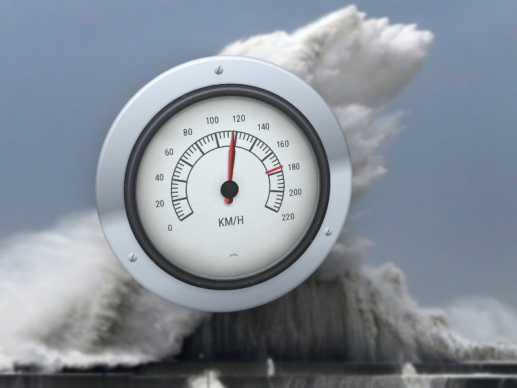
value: 116
